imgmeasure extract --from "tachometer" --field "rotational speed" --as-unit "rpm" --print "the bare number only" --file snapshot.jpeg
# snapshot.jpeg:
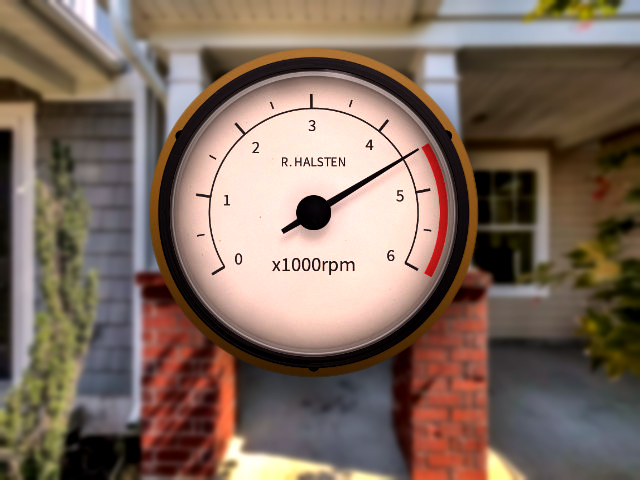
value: 4500
